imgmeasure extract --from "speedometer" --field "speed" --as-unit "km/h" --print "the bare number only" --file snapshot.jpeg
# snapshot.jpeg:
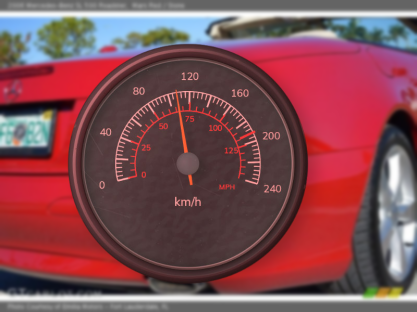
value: 108
